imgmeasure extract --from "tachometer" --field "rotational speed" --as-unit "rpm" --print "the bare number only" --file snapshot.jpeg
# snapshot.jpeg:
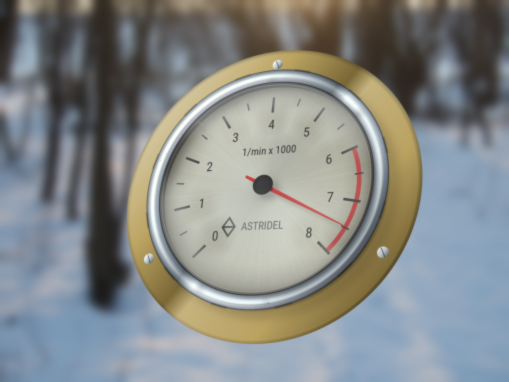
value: 7500
